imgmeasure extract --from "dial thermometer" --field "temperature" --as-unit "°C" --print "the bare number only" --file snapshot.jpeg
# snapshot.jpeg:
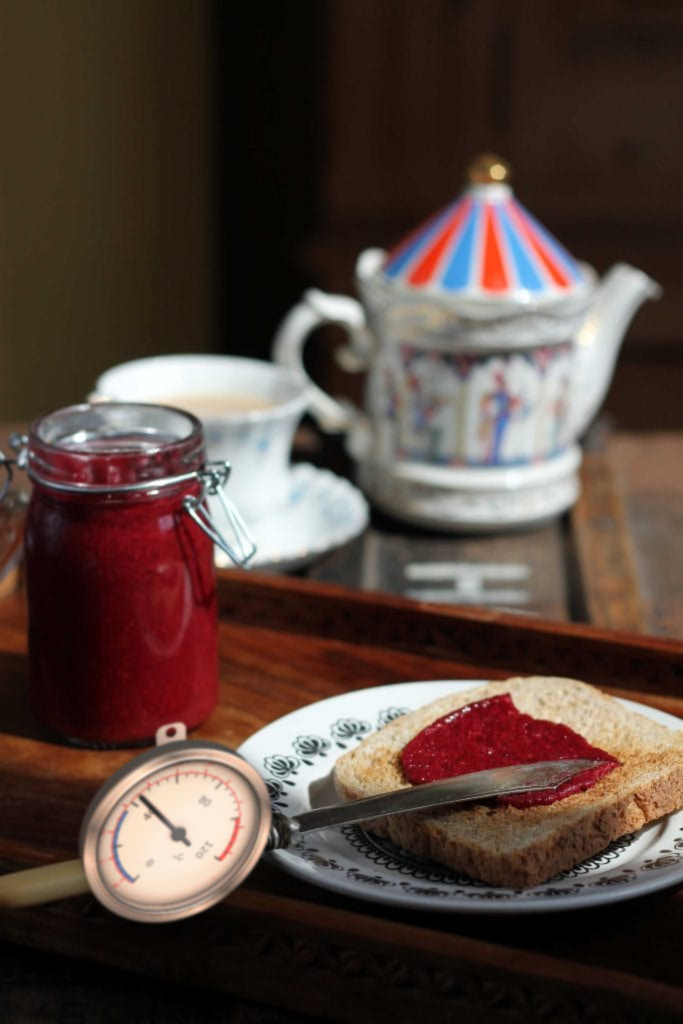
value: 44
